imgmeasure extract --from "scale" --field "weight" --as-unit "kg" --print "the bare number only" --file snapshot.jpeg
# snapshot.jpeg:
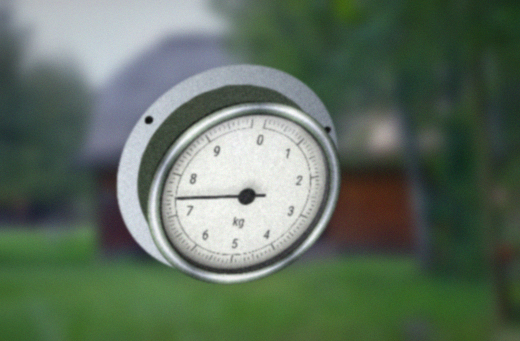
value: 7.5
